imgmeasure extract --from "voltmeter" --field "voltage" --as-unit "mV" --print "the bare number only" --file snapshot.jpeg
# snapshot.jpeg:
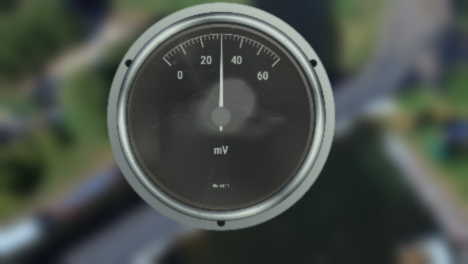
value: 30
